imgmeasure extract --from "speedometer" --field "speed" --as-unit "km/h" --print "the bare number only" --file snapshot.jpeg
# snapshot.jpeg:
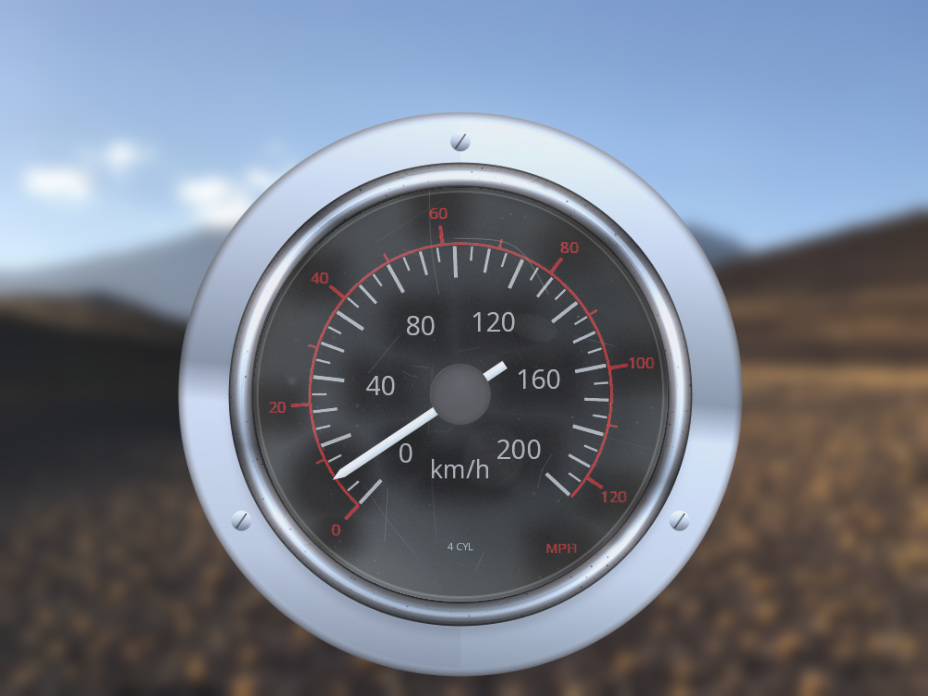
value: 10
